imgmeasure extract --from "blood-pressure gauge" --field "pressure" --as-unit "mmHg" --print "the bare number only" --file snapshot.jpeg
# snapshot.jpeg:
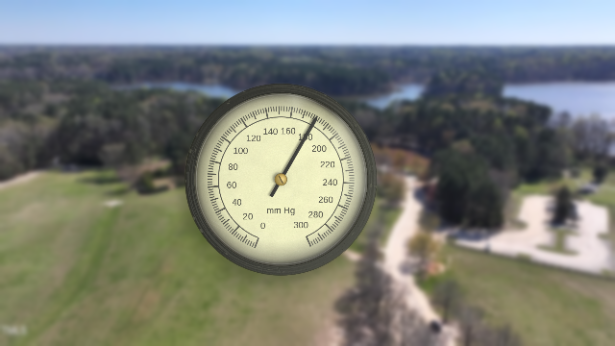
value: 180
